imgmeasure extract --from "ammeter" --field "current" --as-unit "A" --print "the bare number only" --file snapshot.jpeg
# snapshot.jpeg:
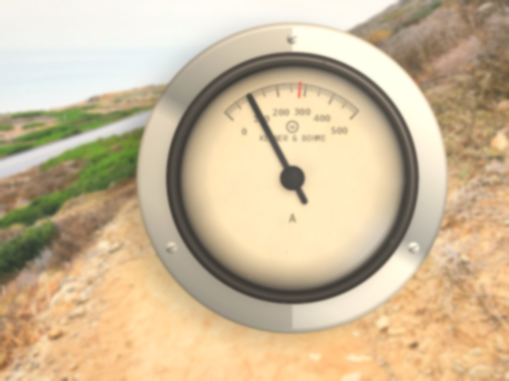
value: 100
